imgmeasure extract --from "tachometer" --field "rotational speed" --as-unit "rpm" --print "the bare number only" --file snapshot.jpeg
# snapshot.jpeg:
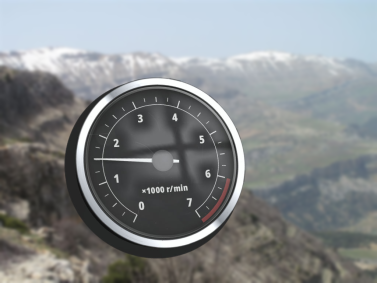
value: 1500
